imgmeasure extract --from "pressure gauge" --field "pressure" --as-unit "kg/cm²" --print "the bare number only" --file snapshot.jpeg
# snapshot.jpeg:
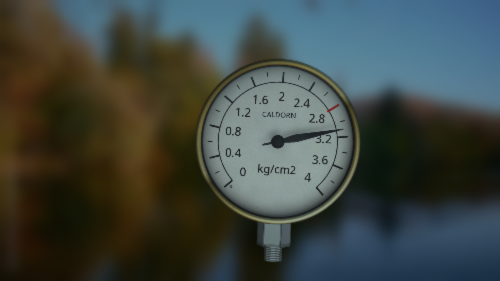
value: 3.1
